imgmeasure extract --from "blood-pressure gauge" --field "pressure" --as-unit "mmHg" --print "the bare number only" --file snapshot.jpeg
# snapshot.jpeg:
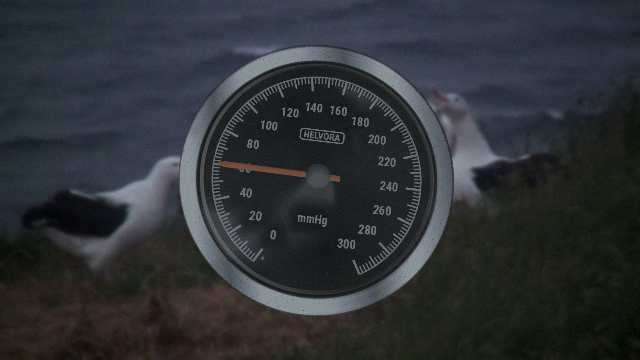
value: 60
